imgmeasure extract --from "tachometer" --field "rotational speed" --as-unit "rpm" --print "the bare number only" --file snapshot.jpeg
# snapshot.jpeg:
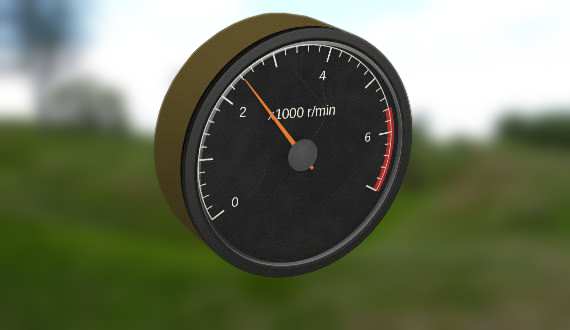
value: 2400
